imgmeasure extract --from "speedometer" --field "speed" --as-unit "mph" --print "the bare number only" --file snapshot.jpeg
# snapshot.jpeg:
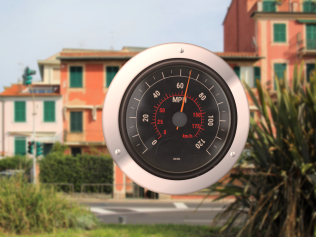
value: 65
